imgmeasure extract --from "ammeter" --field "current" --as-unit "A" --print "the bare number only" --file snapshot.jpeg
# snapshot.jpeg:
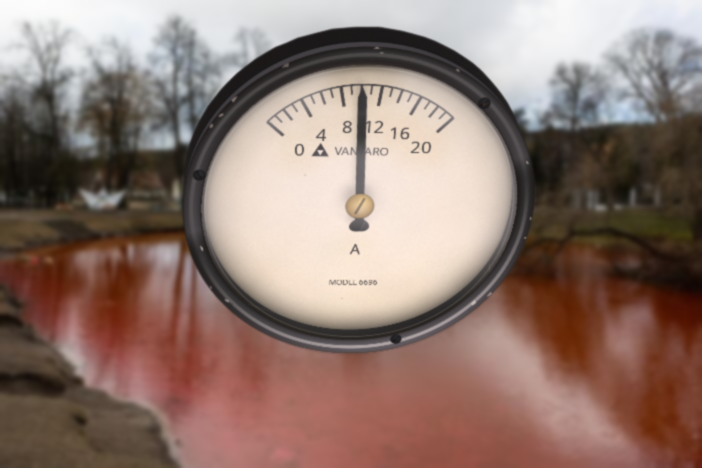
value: 10
